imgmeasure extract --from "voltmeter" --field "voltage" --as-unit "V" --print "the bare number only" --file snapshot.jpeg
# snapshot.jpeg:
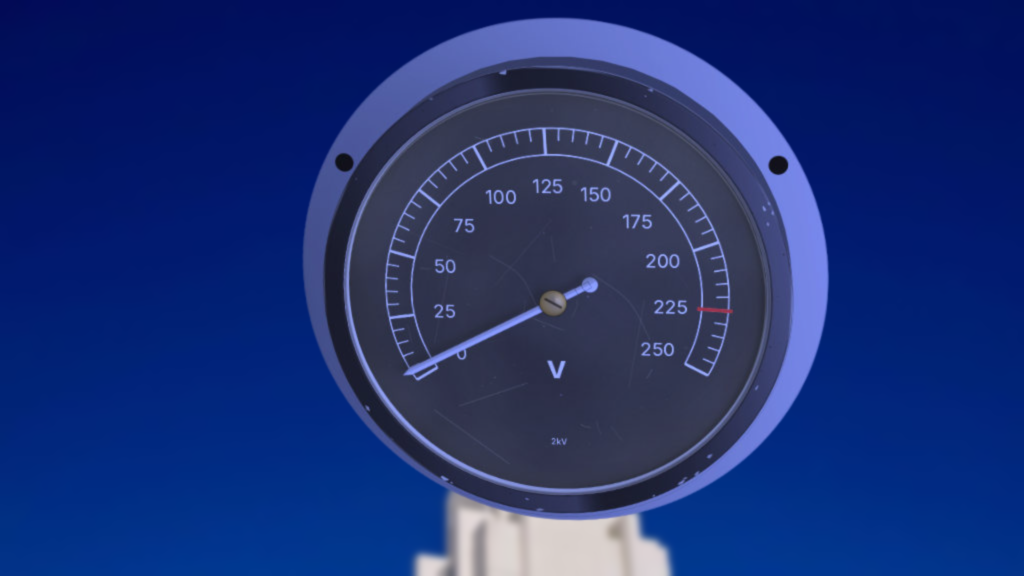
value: 5
